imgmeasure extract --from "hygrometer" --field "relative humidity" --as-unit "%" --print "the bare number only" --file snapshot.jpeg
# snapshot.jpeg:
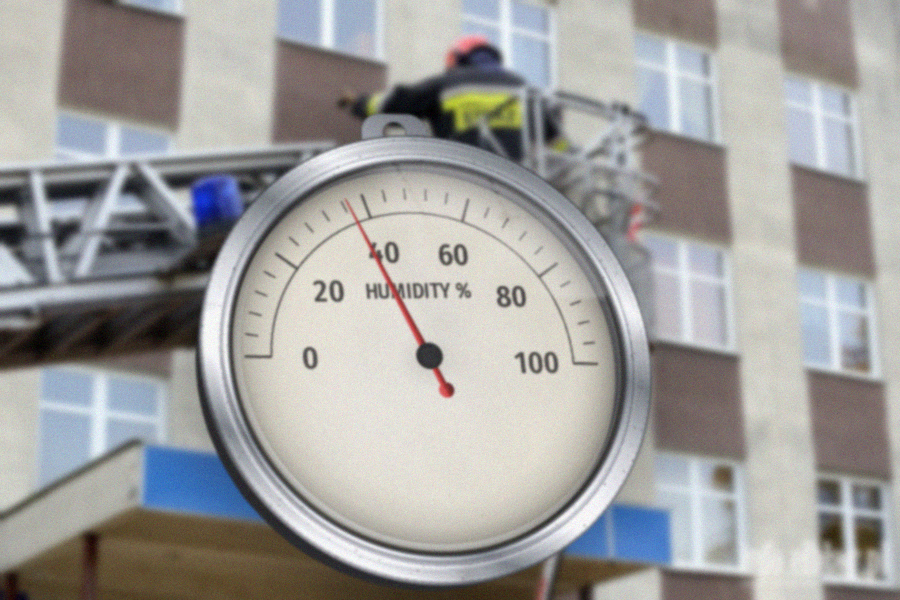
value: 36
